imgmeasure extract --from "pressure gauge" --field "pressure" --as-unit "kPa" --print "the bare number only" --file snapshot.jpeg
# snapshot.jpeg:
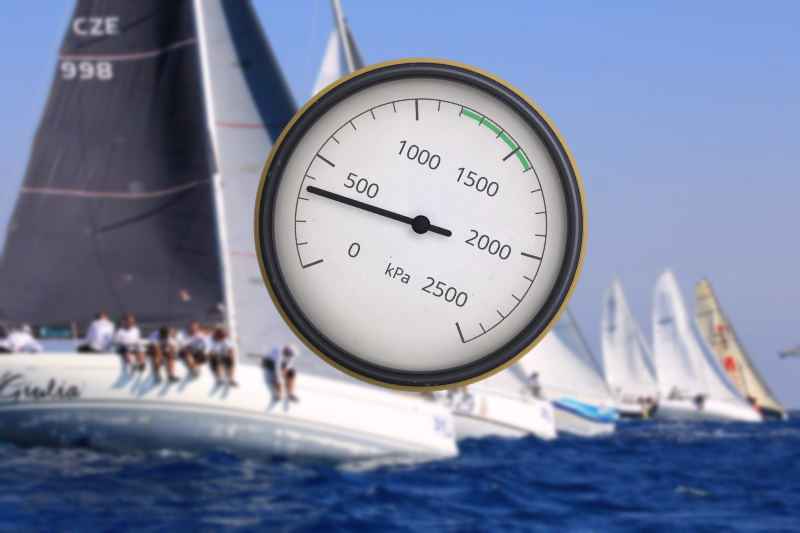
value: 350
